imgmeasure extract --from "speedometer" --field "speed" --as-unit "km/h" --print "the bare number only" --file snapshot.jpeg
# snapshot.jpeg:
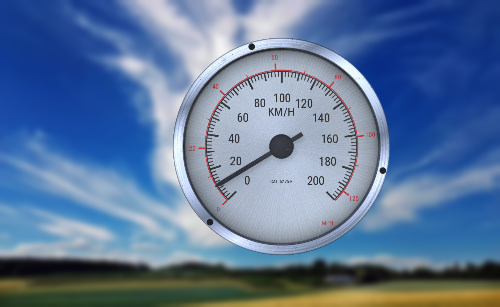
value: 10
